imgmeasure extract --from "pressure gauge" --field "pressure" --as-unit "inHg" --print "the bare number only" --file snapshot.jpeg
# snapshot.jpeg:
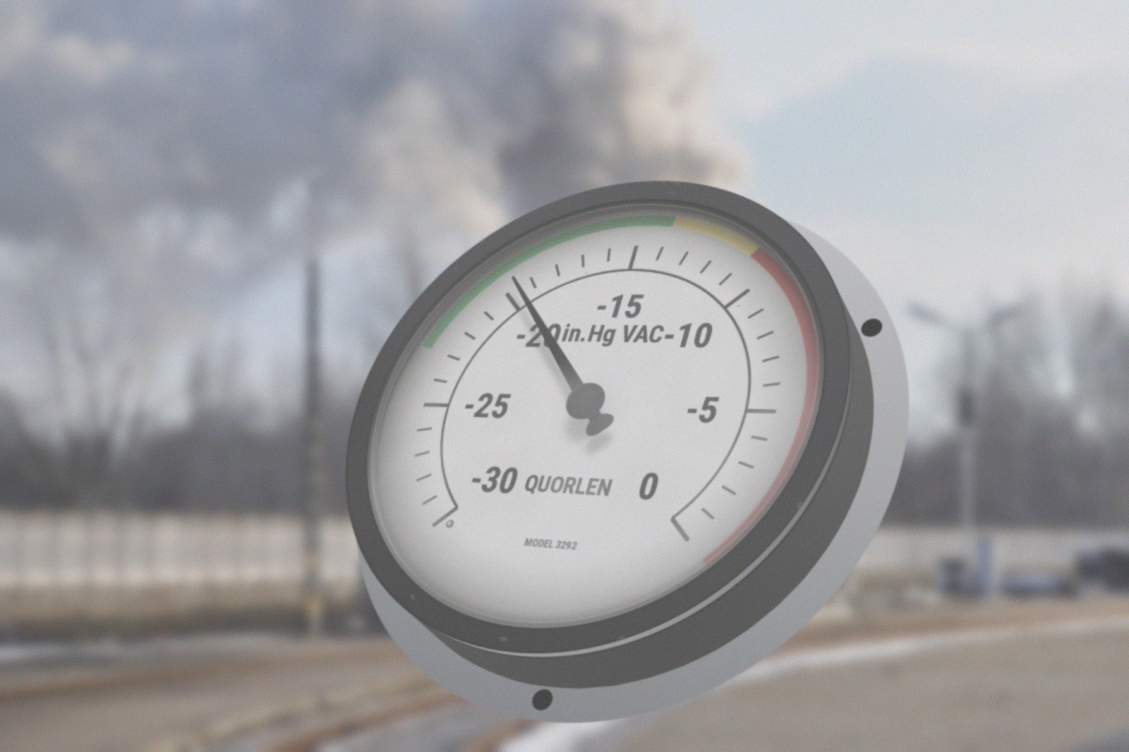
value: -19.5
